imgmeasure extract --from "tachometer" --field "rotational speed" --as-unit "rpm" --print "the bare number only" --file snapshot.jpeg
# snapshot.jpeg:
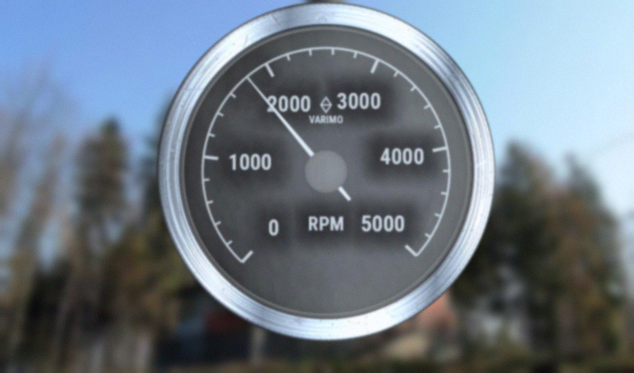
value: 1800
